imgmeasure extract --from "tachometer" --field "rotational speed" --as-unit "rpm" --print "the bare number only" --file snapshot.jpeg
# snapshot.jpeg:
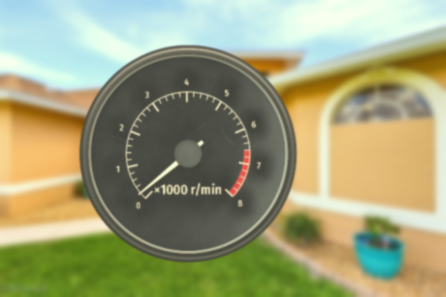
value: 200
